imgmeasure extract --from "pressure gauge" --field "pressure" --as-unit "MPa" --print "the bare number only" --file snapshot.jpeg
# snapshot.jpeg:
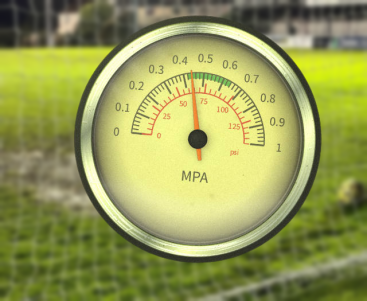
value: 0.44
